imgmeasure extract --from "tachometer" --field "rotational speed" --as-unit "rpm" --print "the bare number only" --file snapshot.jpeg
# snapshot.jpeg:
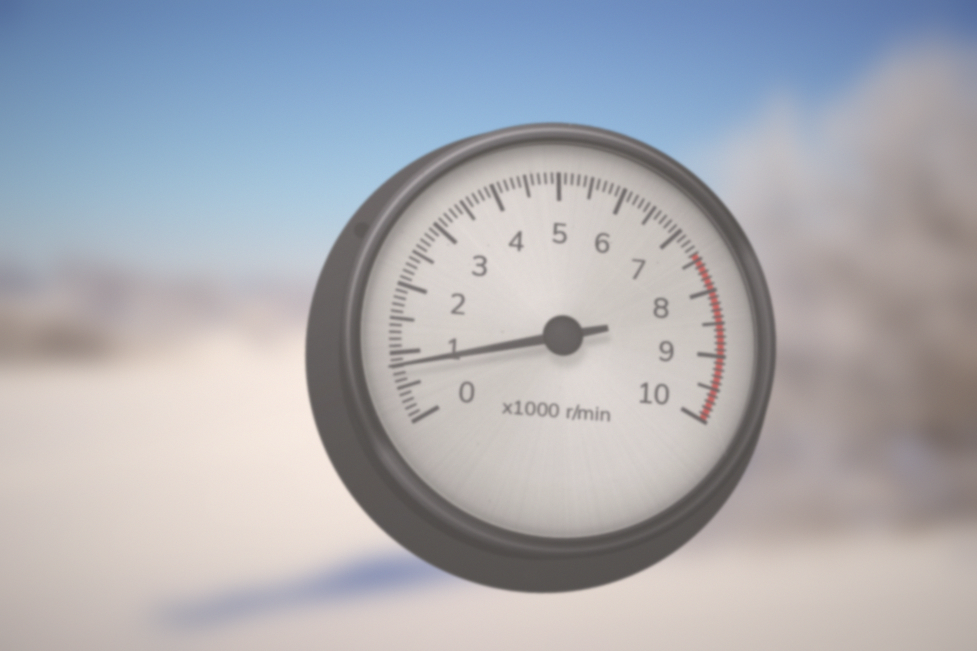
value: 800
